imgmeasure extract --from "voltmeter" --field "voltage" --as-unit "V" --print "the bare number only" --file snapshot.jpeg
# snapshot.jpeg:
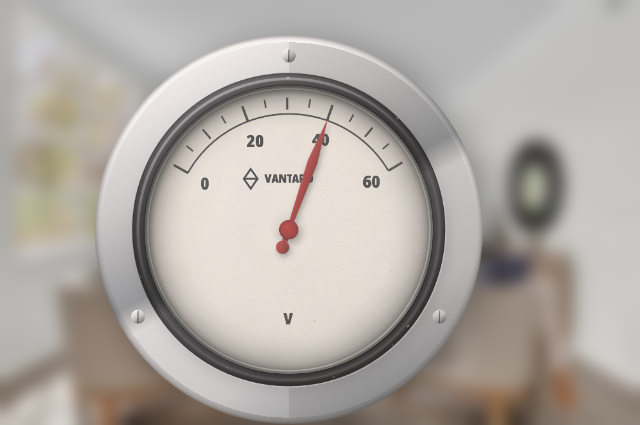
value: 40
